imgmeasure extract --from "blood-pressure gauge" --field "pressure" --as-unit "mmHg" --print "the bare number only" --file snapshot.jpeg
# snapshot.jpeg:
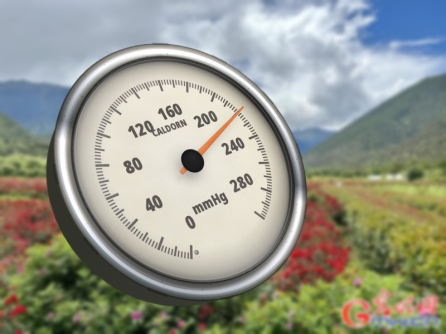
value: 220
